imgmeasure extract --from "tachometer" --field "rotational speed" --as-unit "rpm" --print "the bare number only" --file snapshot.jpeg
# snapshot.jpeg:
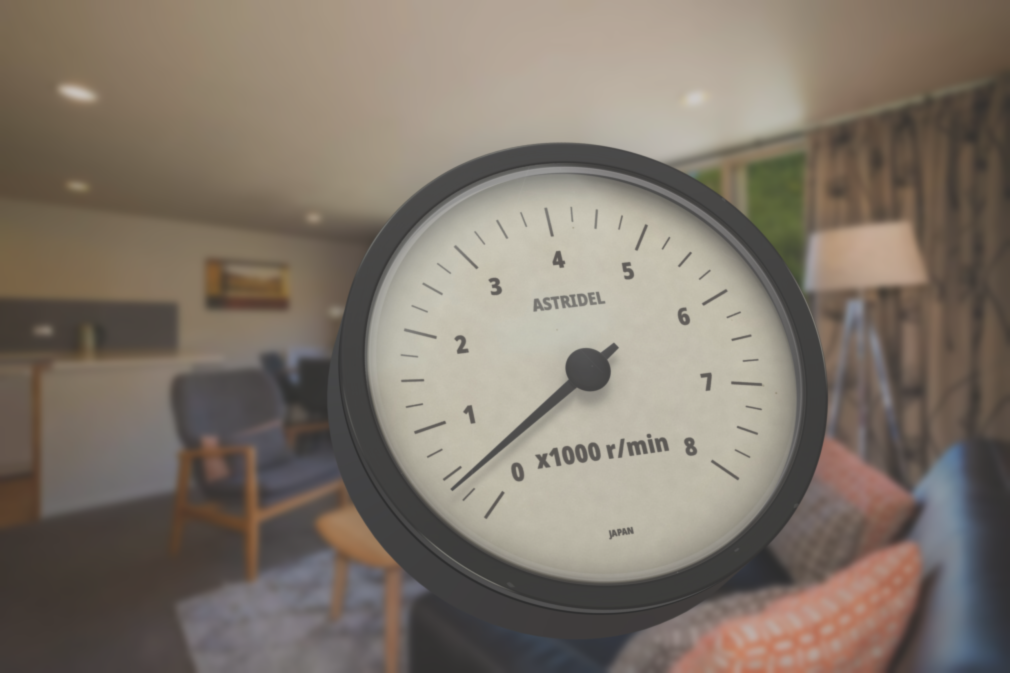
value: 375
